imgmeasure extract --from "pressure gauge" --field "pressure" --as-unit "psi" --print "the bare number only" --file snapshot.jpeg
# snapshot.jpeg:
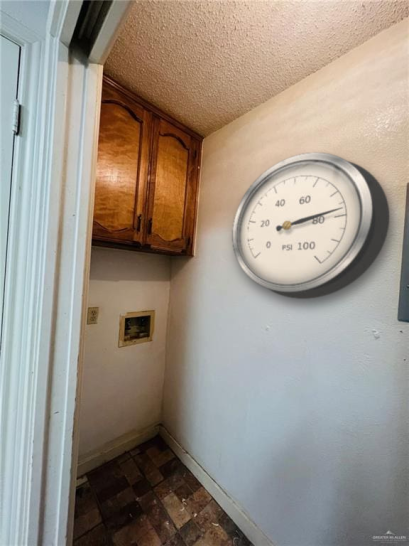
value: 77.5
